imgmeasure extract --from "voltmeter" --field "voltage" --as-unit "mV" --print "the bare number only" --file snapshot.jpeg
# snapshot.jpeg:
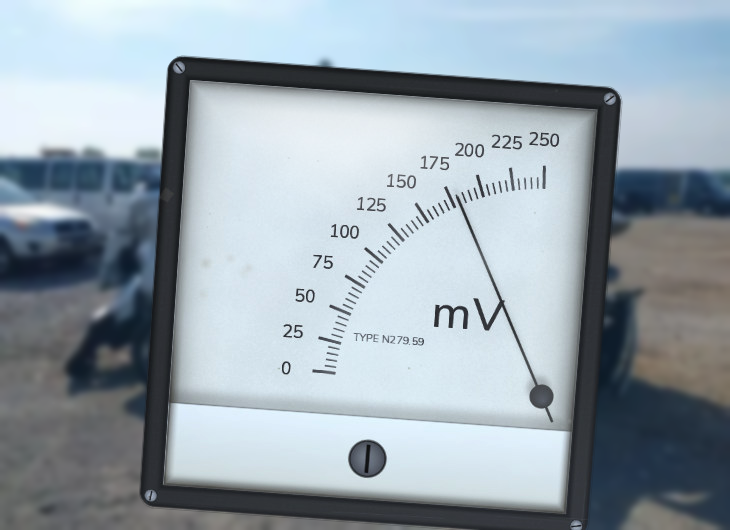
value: 180
